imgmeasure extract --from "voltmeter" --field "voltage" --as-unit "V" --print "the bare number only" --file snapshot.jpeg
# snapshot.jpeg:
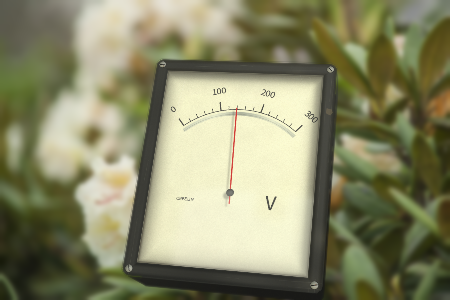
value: 140
